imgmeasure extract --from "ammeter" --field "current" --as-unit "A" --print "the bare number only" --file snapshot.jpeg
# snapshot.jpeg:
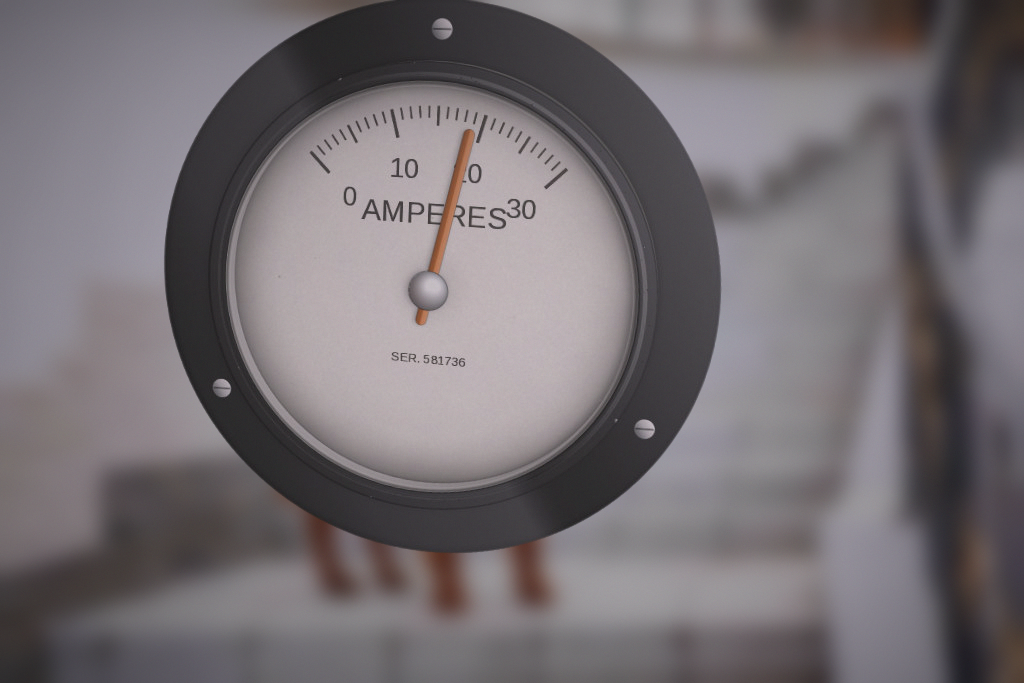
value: 19
